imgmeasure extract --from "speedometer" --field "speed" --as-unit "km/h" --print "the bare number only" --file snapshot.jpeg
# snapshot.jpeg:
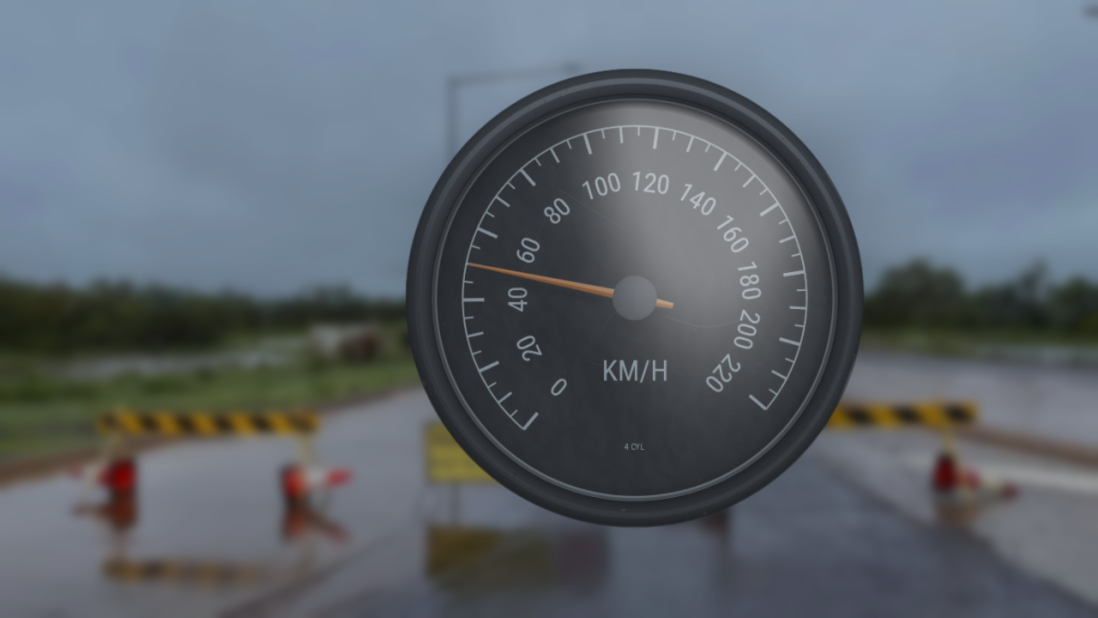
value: 50
